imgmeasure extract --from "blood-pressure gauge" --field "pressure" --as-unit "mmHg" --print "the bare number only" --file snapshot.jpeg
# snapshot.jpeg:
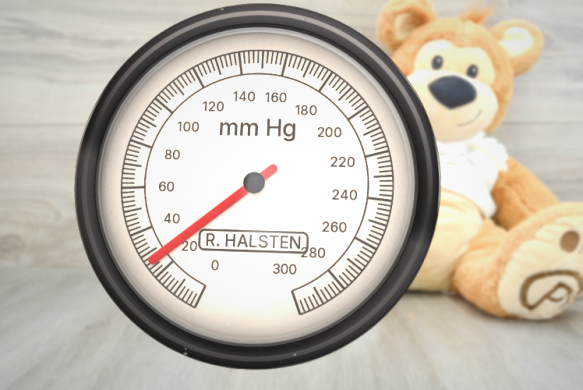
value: 26
